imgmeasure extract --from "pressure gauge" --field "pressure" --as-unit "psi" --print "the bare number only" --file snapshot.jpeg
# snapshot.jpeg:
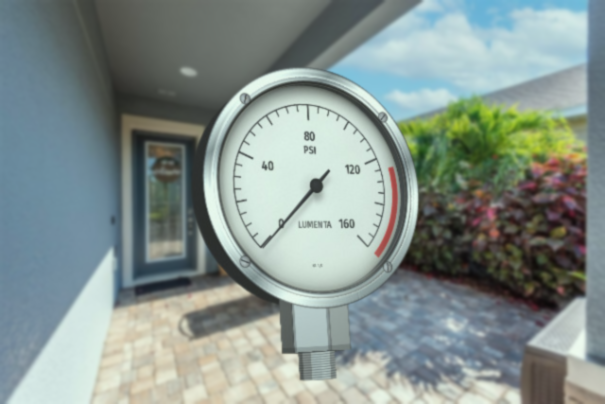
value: 0
